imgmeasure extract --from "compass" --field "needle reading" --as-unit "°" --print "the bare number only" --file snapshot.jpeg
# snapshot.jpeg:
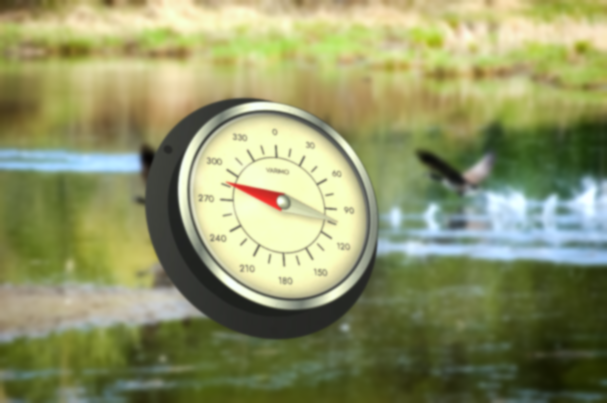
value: 285
